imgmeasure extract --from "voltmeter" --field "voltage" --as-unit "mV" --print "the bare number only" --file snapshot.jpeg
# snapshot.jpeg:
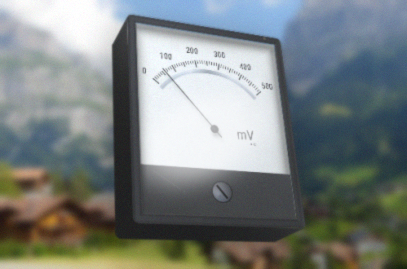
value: 50
